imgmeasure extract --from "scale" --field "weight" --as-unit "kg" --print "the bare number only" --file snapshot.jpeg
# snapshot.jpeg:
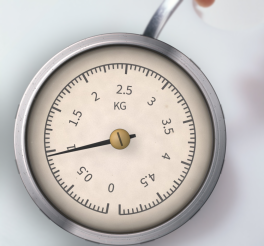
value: 0.95
